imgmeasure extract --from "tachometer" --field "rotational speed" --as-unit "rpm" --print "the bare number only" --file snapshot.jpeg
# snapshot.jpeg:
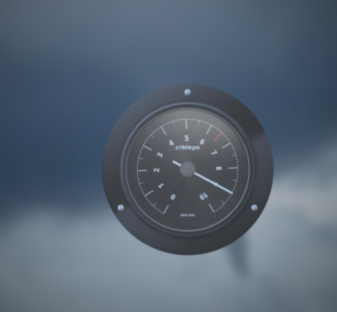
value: 9000
